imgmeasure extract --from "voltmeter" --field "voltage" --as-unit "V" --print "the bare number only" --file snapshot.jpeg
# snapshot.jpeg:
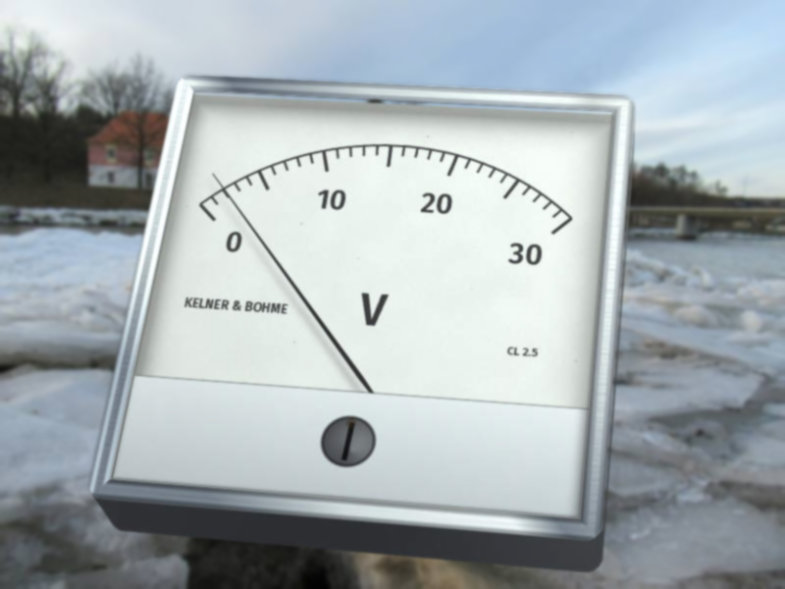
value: 2
